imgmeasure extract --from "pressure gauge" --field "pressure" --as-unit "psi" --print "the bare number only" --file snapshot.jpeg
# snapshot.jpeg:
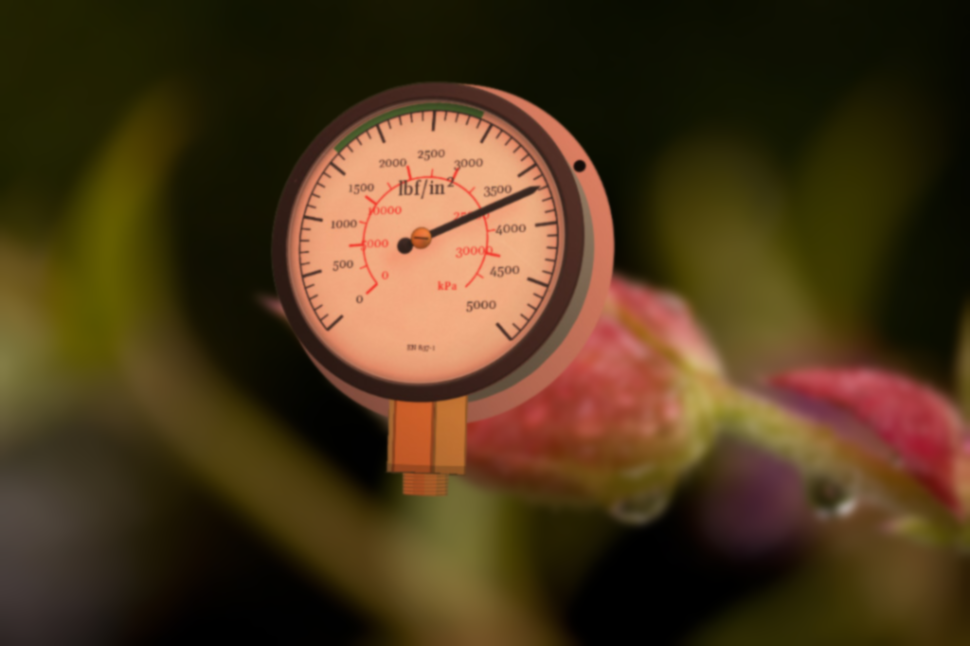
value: 3700
